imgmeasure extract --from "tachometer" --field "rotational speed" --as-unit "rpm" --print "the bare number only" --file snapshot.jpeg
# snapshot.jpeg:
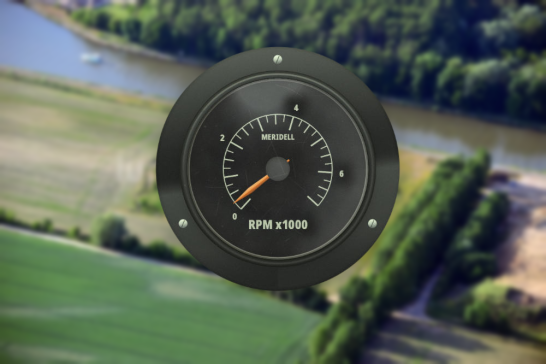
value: 250
